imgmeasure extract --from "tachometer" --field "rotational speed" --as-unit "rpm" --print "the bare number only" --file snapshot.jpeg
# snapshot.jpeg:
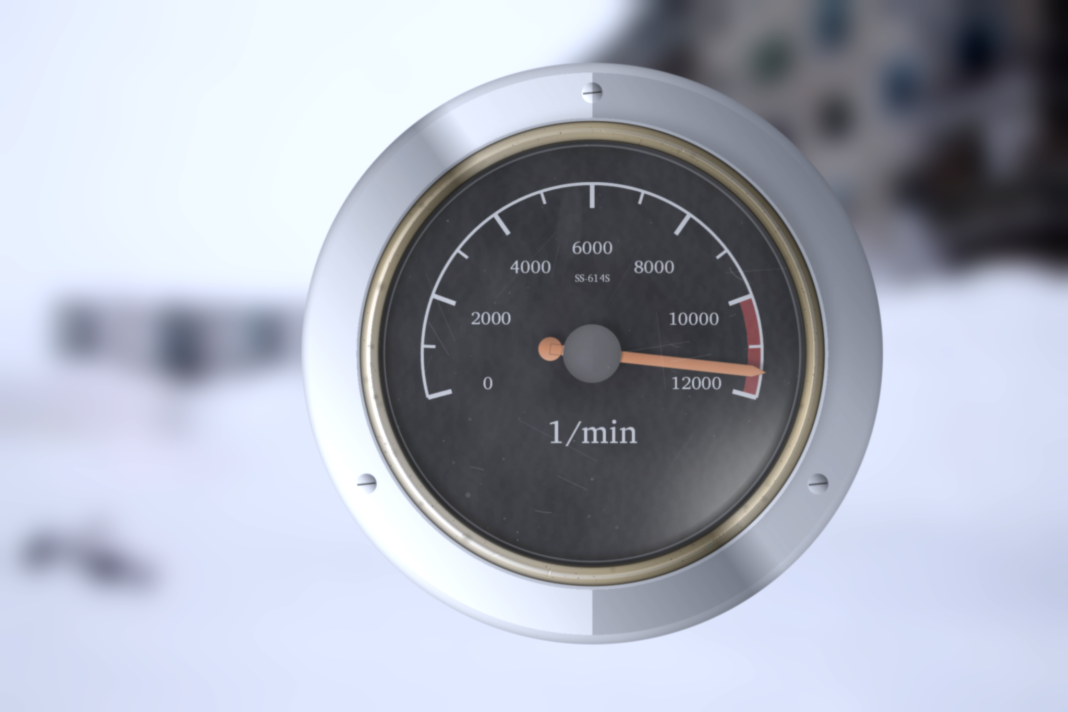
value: 11500
